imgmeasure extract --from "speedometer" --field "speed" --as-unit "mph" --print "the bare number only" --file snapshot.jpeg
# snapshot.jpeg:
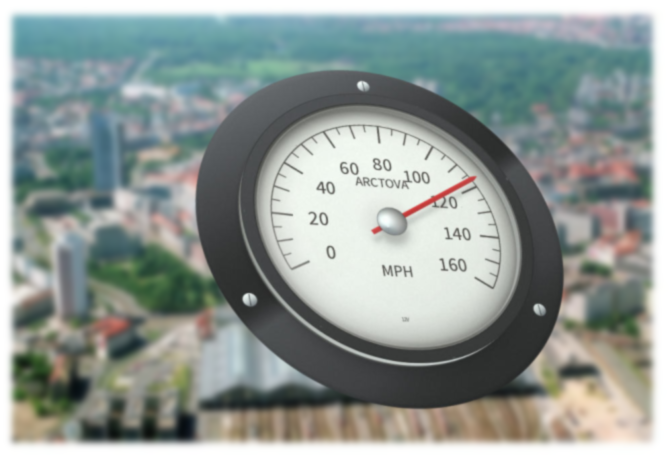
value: 117.5
